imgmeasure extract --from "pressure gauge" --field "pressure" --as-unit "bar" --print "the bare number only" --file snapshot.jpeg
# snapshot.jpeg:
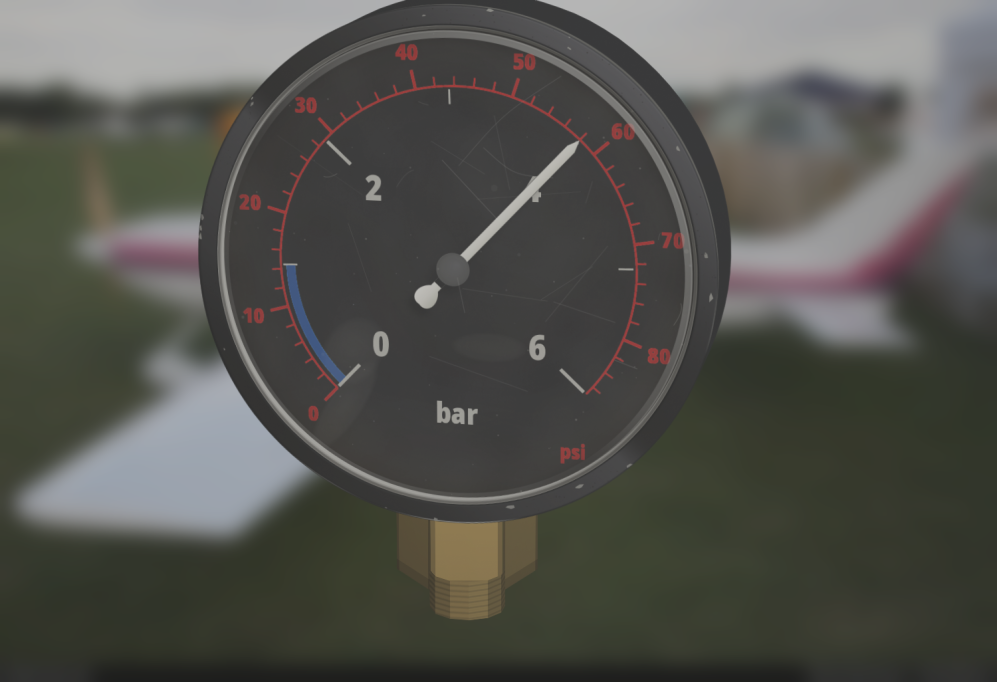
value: 4
